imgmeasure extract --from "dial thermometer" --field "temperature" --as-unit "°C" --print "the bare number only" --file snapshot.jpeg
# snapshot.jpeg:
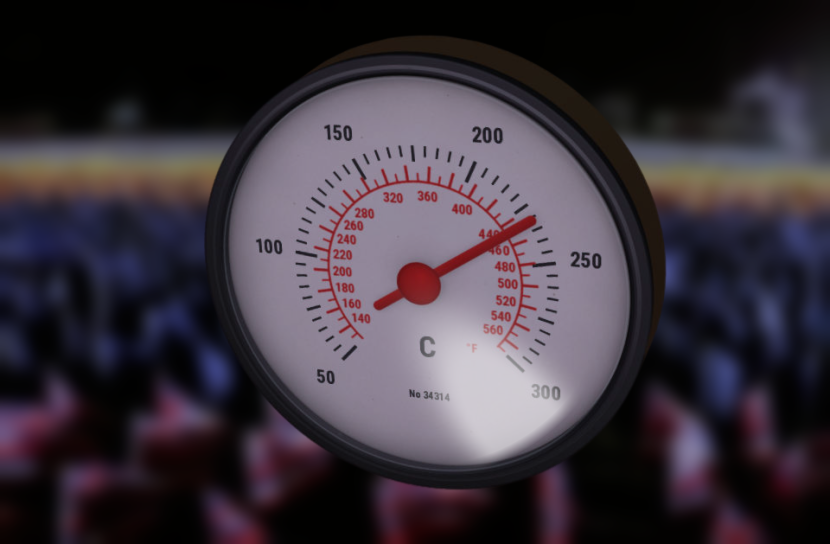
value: 230
